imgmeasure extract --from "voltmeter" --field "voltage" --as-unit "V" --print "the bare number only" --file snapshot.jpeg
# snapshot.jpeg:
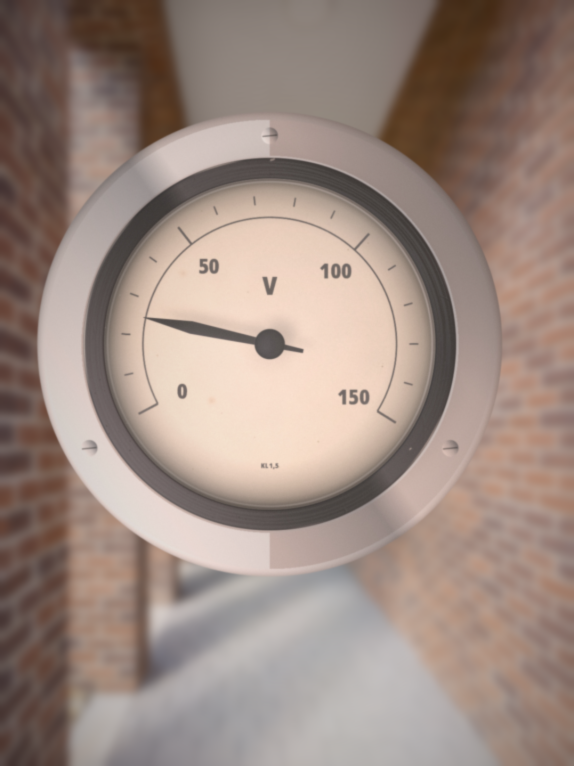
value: 25
